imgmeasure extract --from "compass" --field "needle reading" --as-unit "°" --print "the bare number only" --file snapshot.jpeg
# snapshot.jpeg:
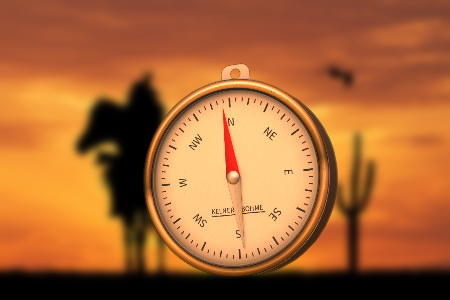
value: 355
